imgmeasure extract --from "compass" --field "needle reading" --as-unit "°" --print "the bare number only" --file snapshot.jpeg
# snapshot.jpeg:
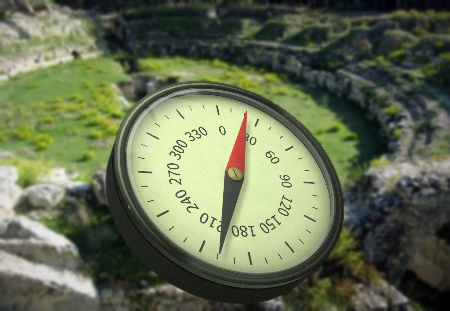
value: 20
